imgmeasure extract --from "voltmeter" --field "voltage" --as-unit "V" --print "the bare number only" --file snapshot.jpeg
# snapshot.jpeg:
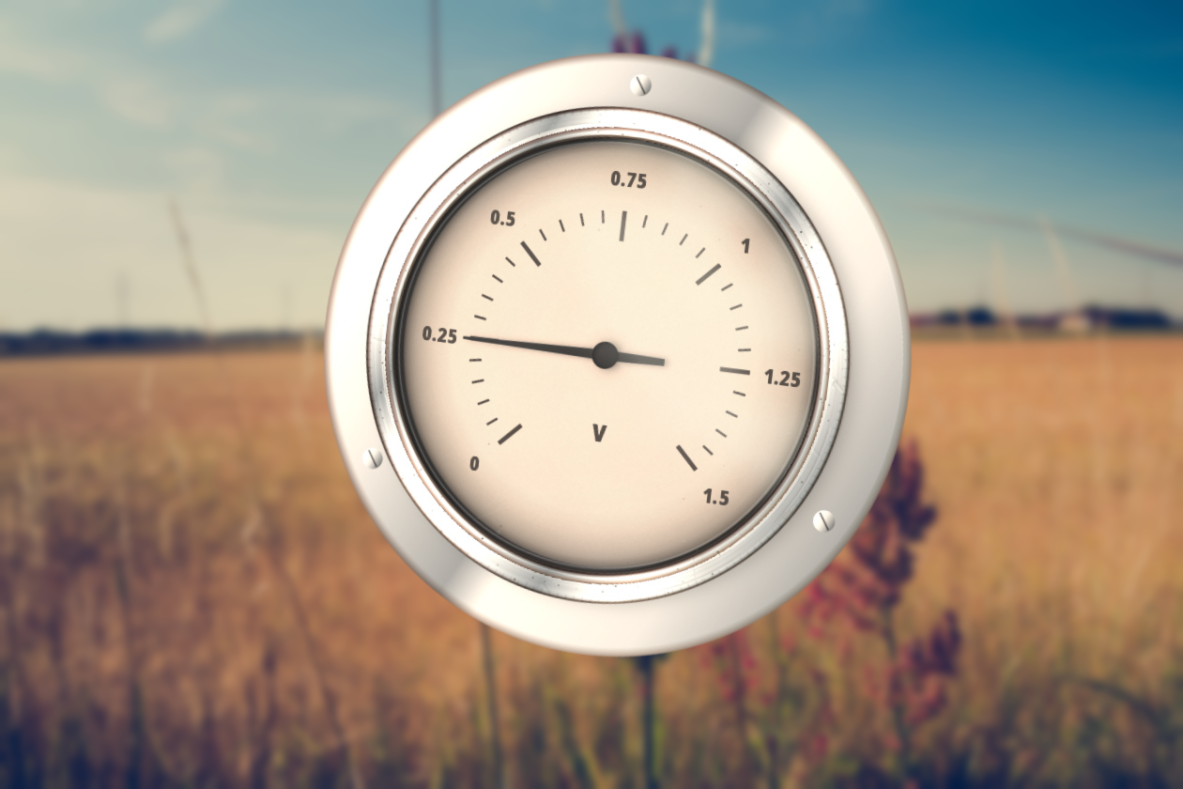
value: 0.25
